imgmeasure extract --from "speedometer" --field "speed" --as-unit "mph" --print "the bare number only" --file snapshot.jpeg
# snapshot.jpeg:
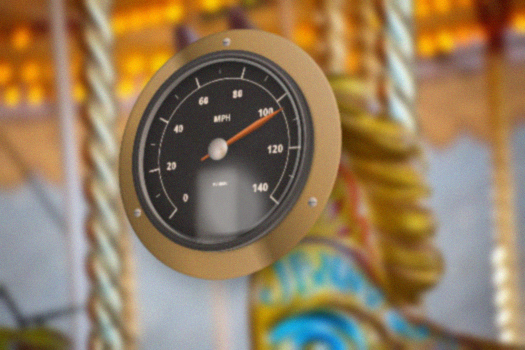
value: 105
